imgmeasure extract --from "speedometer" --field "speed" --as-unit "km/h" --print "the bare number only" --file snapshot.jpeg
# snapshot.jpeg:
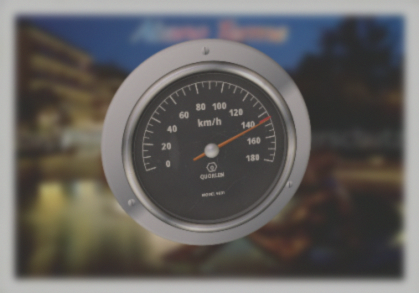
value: 145
